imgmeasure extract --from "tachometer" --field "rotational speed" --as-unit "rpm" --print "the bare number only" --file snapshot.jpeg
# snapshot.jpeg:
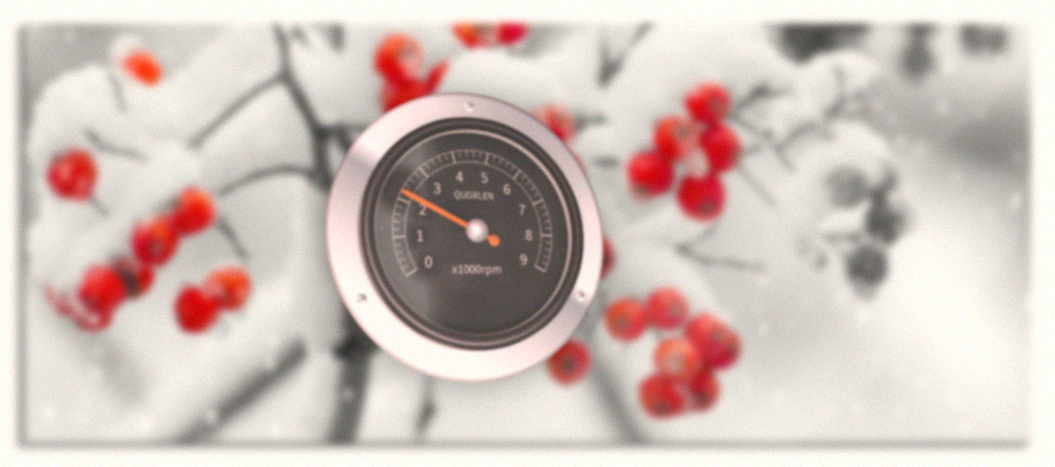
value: 2200
